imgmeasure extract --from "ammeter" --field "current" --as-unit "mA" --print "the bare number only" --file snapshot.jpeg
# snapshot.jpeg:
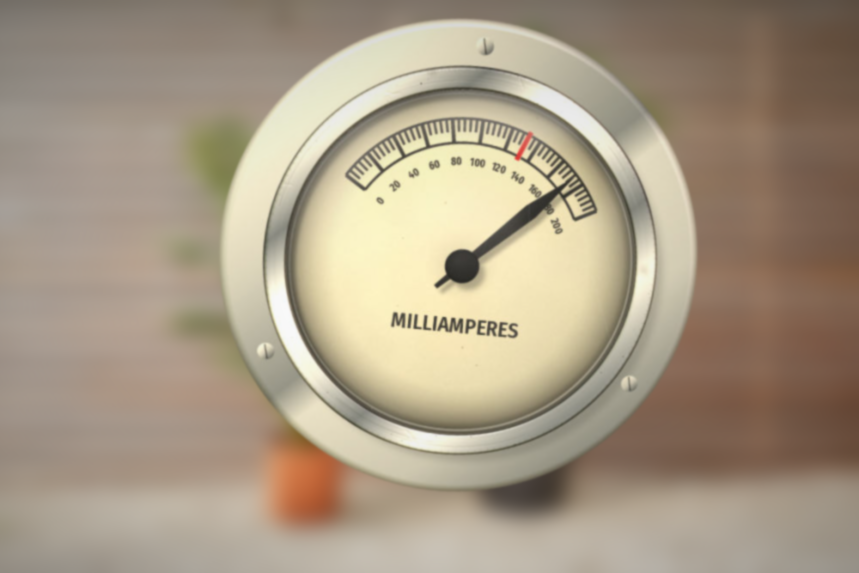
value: 172
